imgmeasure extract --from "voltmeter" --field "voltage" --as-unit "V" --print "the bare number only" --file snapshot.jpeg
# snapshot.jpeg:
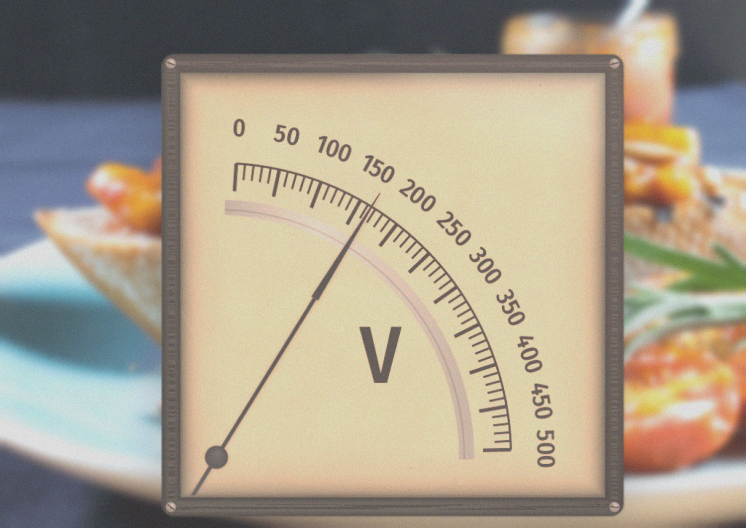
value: 165
